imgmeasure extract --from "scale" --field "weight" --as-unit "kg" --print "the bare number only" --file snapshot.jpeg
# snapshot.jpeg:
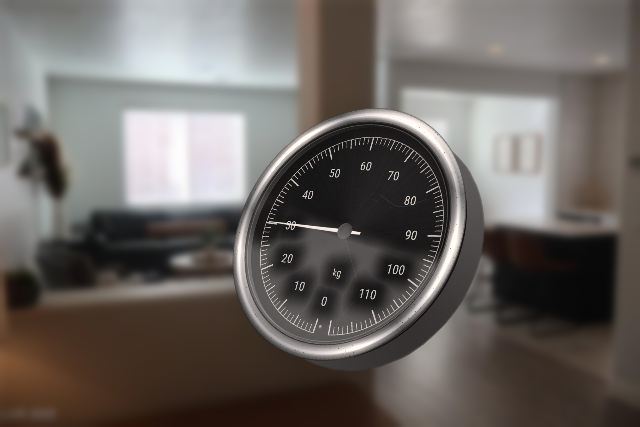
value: 30
